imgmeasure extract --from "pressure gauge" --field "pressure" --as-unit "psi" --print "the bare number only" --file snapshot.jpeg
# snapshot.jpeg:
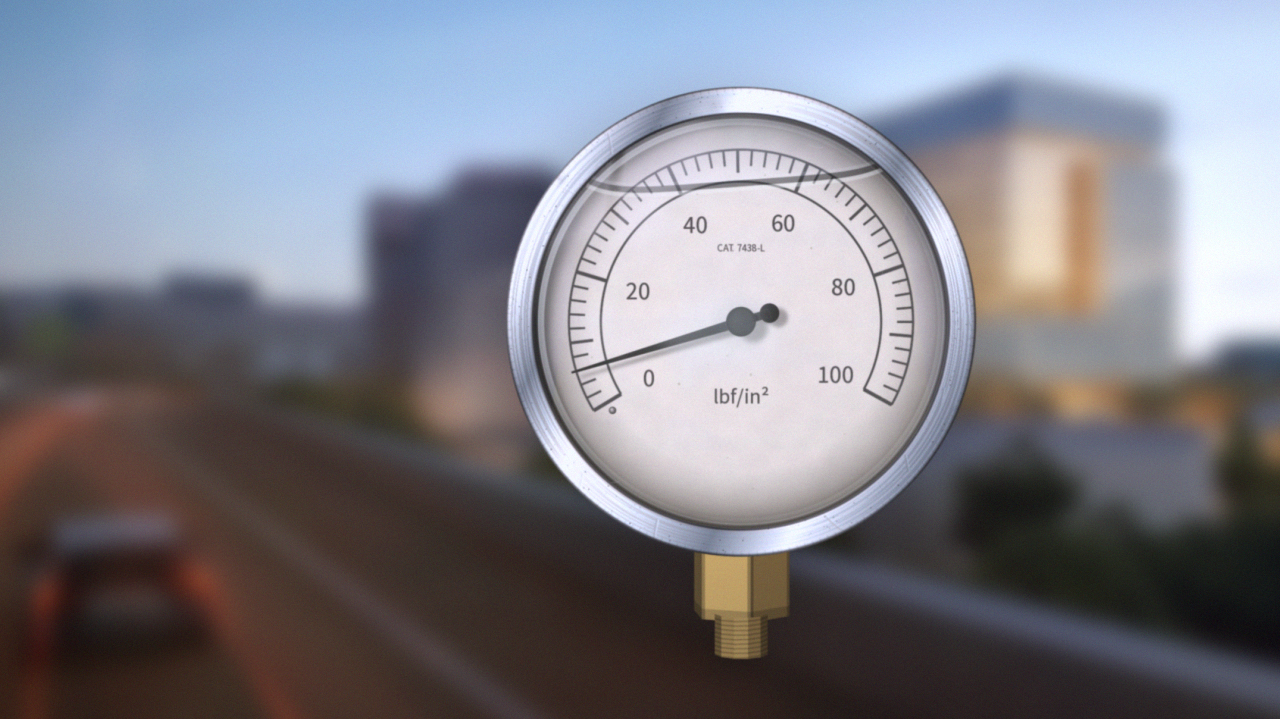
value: 6
